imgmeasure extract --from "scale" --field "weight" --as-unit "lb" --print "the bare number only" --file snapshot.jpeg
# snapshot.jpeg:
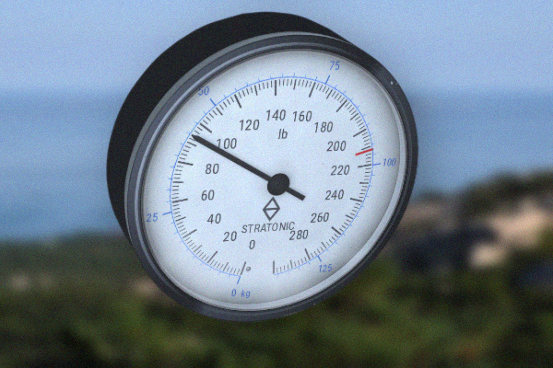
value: 94
